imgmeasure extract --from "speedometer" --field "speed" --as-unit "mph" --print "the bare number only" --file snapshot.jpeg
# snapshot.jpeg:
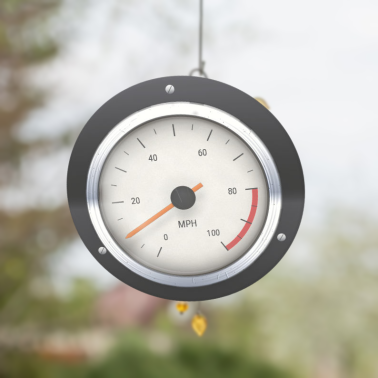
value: 10
